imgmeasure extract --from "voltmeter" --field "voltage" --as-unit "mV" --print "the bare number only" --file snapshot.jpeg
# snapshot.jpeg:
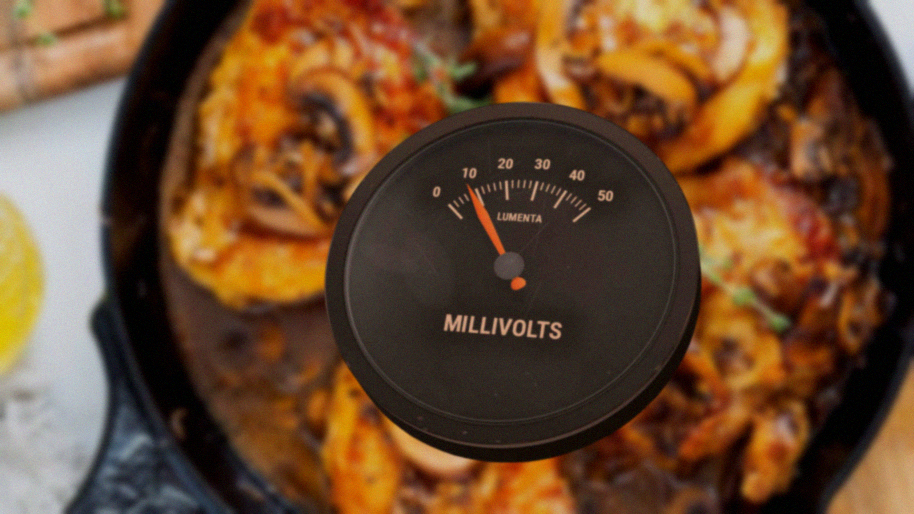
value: 8
